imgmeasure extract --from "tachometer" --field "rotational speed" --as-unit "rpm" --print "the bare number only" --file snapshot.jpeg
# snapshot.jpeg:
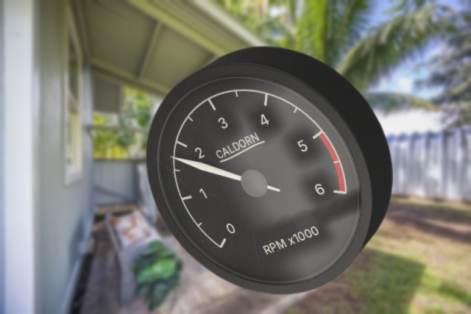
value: 1750
